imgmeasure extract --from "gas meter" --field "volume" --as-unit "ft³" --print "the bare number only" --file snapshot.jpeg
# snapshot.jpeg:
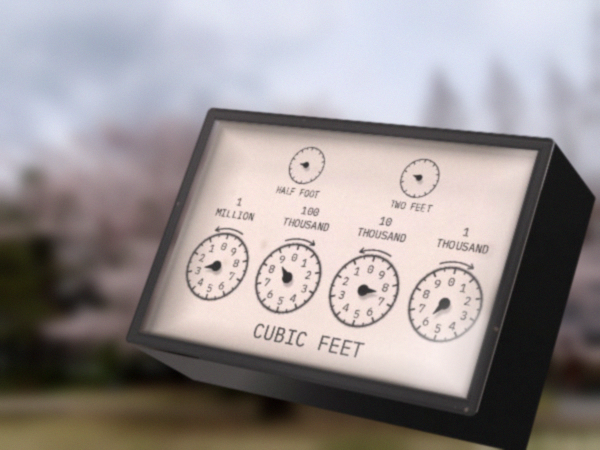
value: 287600
